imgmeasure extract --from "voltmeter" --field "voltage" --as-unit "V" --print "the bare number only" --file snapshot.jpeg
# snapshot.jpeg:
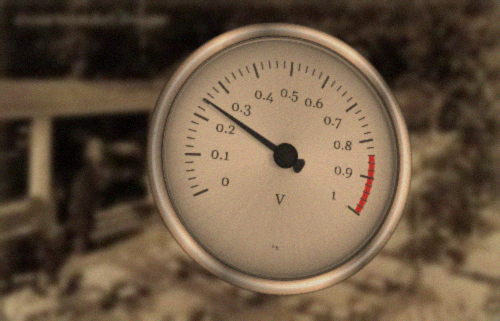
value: 0.24
